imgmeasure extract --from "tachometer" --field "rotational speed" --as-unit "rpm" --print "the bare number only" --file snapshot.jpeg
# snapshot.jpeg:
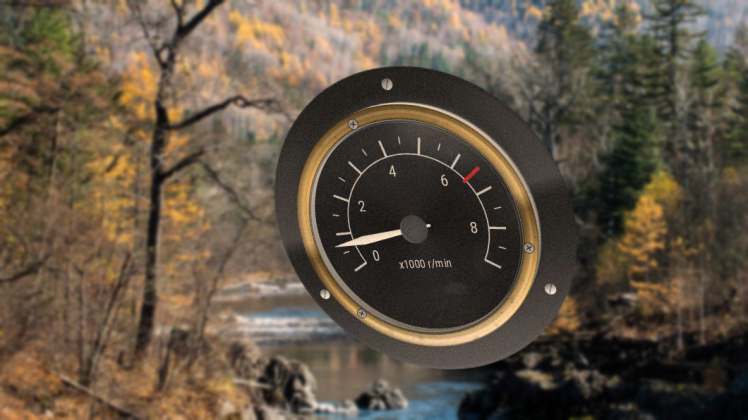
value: 750
